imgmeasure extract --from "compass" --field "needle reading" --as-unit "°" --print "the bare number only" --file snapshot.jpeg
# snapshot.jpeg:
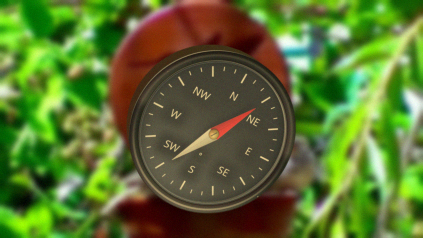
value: 30
